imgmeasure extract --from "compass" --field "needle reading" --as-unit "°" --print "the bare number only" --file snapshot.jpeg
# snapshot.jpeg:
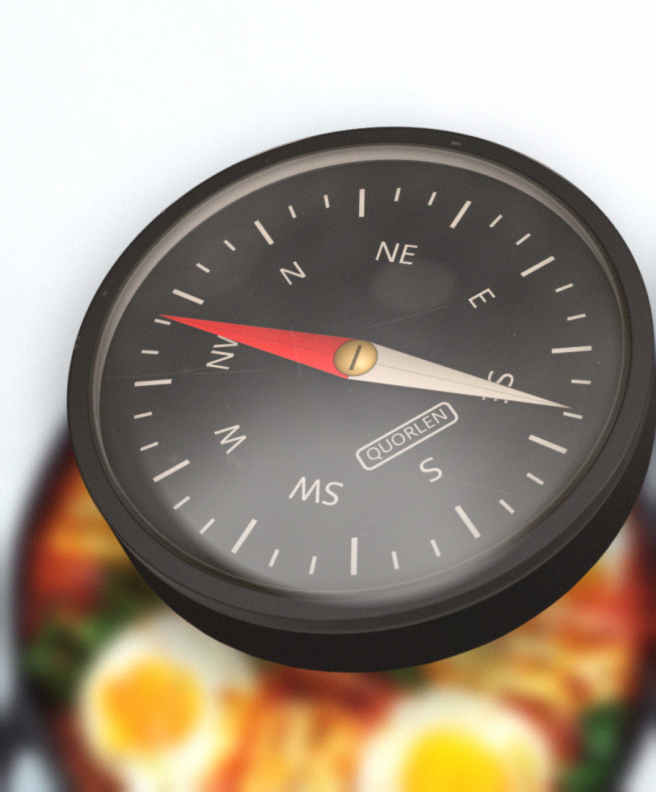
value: 320
